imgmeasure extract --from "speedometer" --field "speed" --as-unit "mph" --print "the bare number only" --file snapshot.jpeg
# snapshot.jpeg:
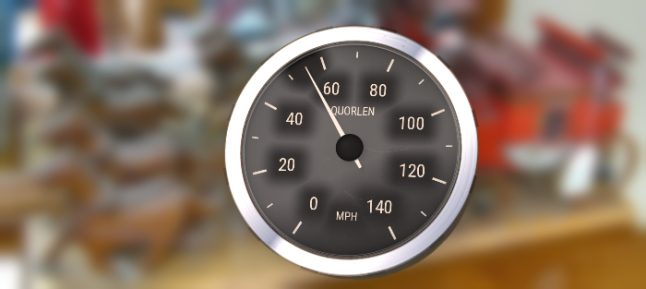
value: 55
